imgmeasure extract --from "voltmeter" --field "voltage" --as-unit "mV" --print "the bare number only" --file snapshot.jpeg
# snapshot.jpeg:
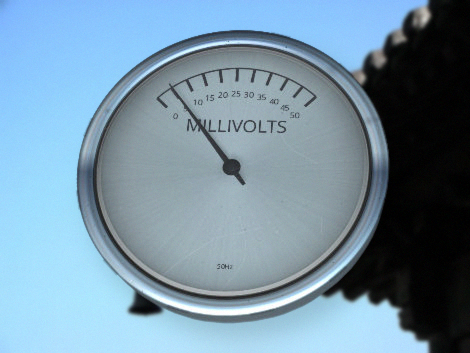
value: 5
